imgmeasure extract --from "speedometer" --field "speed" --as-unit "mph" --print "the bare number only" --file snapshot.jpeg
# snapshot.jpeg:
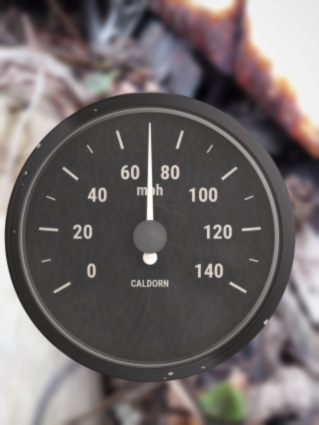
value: 70
